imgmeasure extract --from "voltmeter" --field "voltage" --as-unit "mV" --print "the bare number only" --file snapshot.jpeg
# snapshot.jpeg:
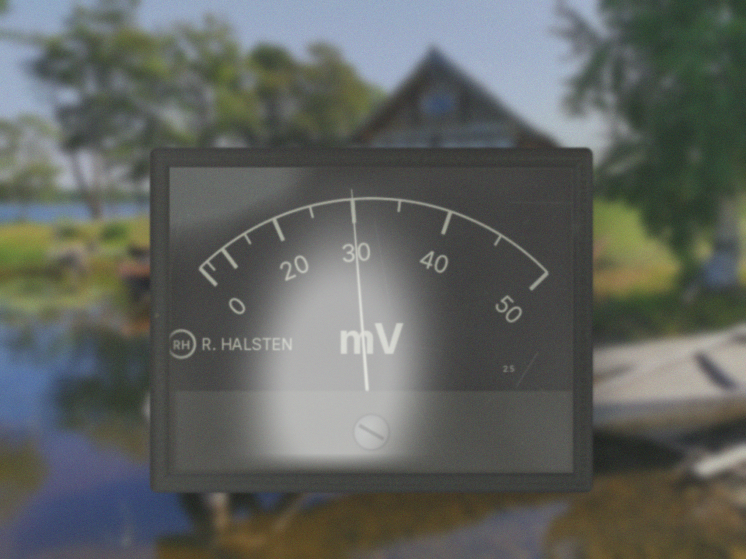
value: 30
